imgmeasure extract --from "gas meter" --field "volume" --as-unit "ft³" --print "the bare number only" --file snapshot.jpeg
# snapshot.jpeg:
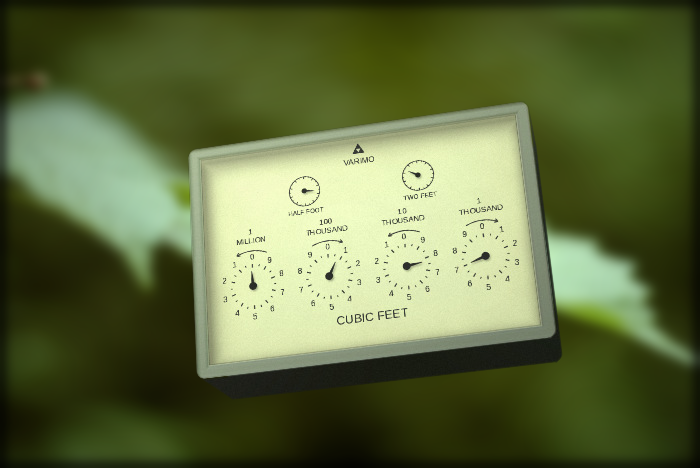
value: 7700
